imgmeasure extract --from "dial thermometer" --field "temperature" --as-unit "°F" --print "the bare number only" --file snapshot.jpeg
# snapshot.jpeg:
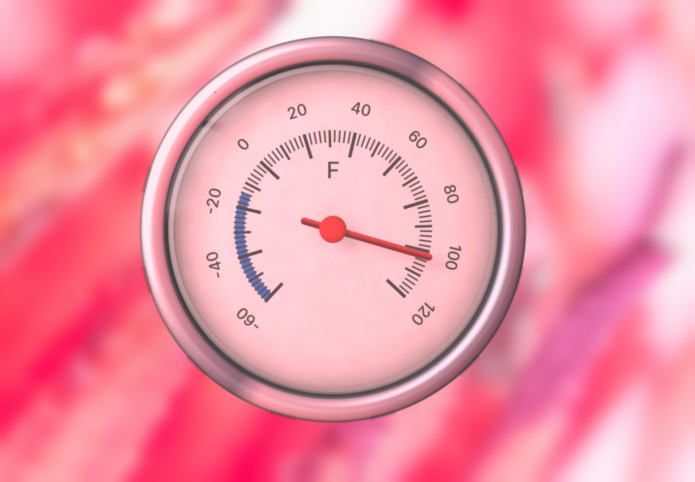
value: 102
